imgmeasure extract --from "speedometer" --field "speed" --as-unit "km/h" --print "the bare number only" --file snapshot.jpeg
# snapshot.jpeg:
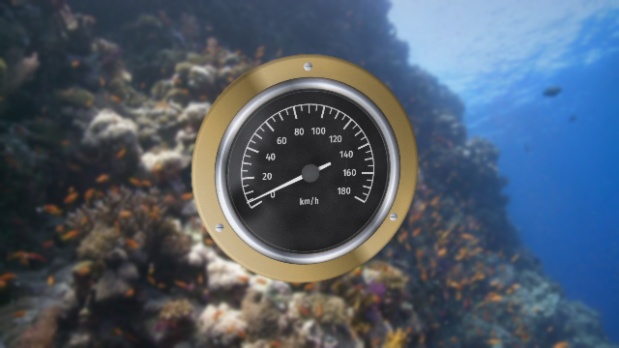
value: 5
